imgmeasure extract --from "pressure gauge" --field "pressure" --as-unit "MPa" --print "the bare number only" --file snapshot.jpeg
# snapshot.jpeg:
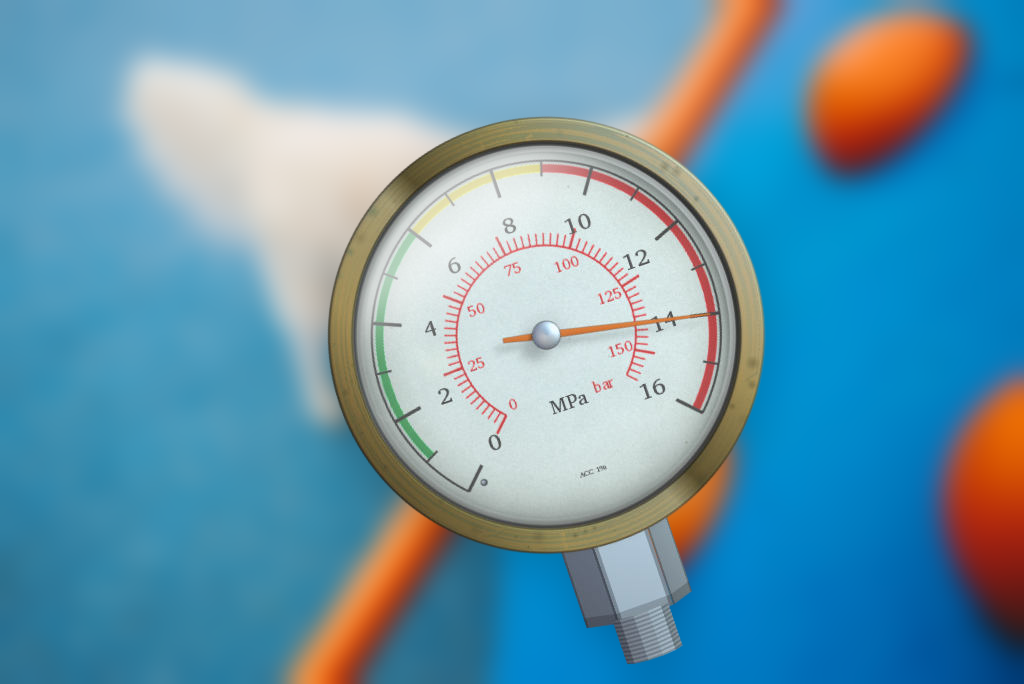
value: 14
